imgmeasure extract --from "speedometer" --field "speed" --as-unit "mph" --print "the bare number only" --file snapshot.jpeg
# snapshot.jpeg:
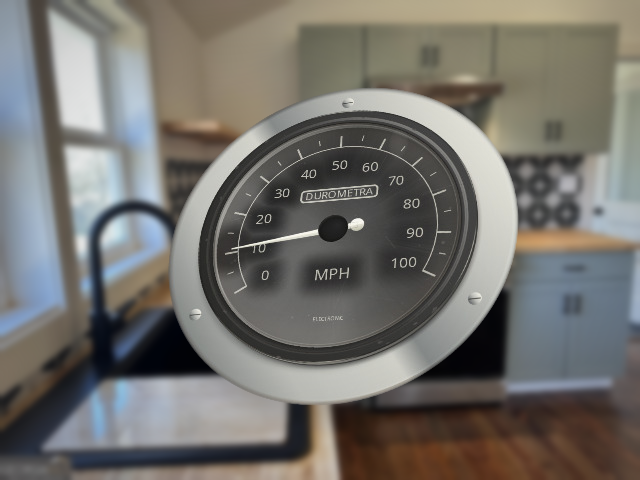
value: 10
